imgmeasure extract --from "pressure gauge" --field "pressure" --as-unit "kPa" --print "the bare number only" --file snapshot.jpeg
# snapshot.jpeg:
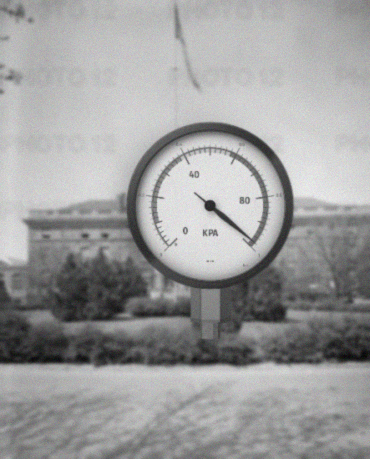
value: 98
